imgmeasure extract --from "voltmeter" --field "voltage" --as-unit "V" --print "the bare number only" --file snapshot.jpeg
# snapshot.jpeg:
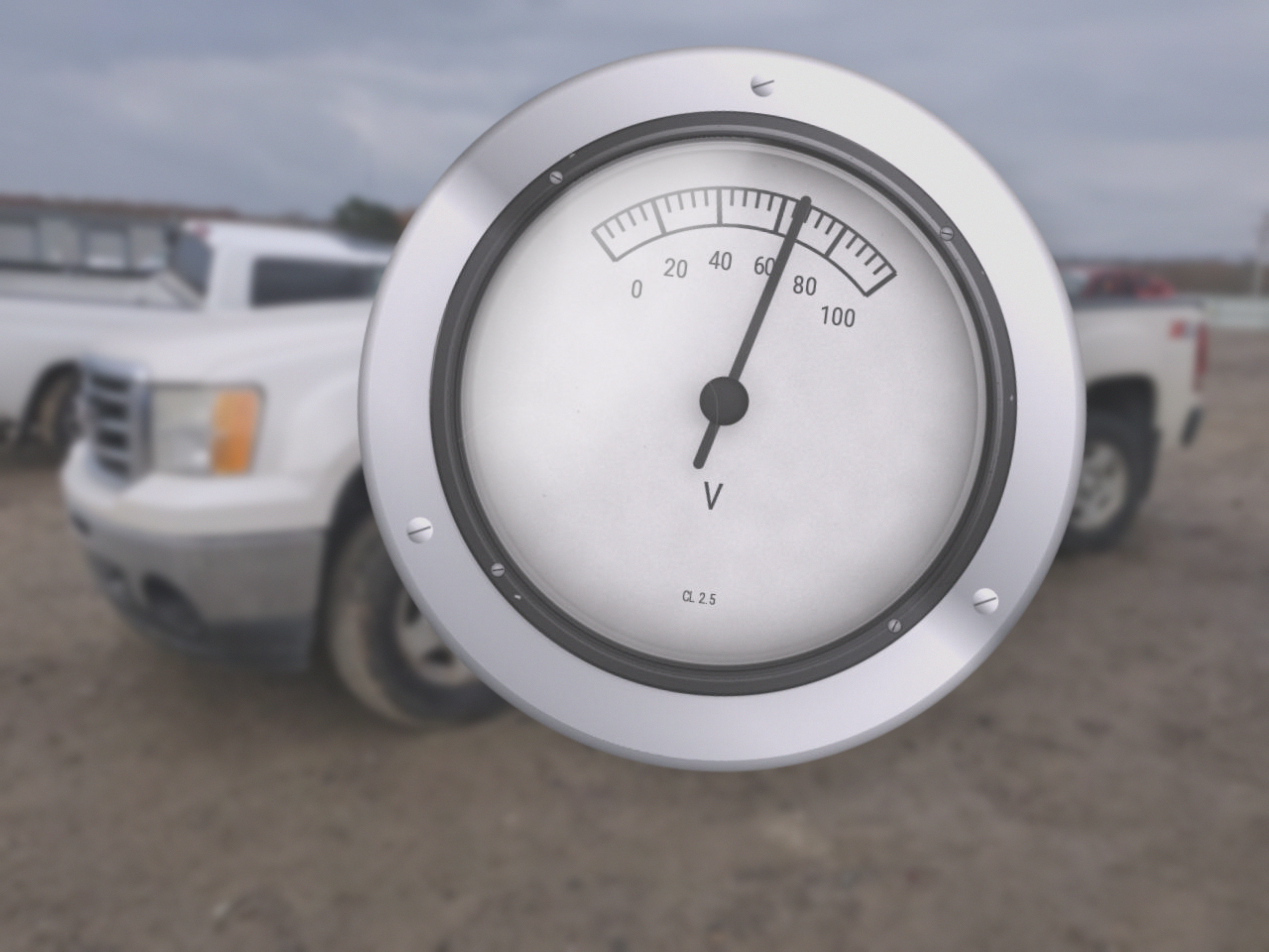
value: 66
